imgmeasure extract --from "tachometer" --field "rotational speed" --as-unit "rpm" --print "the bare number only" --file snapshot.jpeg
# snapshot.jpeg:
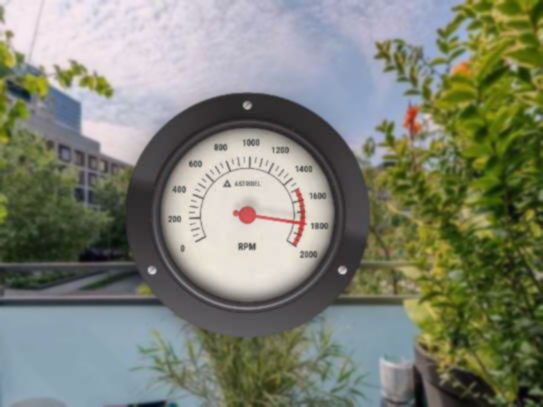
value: 1800
